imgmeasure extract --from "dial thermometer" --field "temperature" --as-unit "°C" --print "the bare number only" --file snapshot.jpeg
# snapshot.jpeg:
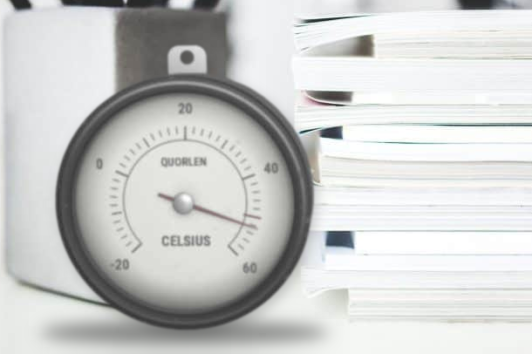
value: 52
